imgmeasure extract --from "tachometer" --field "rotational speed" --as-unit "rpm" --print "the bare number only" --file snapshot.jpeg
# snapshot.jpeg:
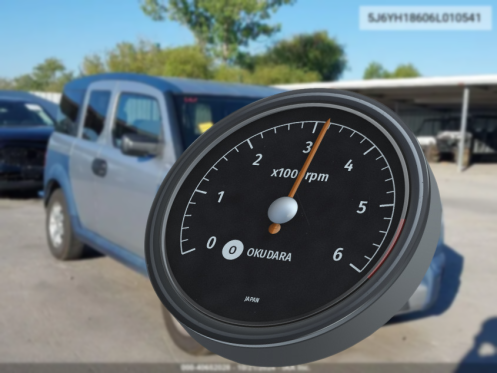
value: 3200
